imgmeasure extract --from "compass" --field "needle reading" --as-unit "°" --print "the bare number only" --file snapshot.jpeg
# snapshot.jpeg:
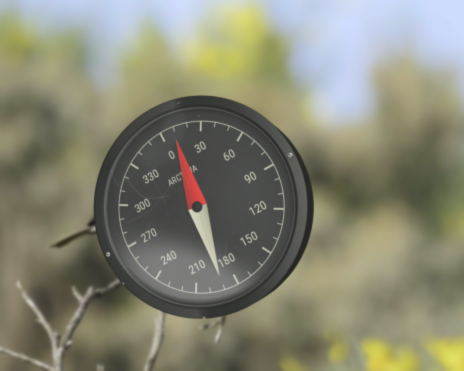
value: 10
